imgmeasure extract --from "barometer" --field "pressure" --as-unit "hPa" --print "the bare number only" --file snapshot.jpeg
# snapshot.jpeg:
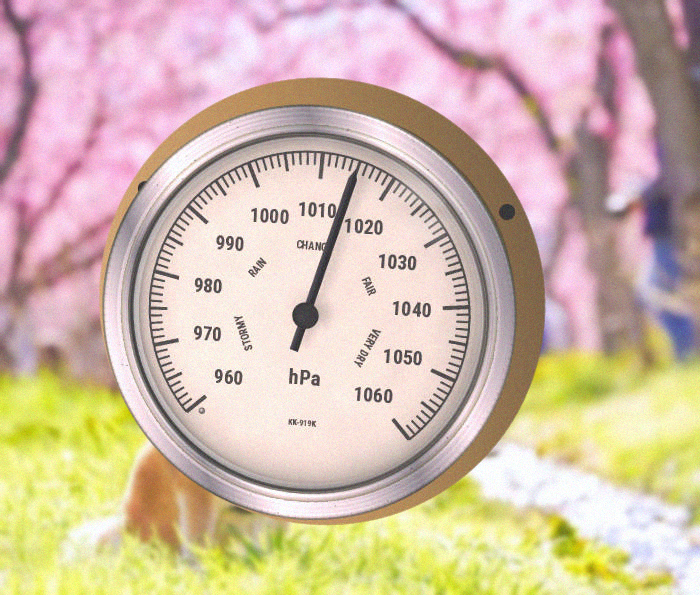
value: 1015
